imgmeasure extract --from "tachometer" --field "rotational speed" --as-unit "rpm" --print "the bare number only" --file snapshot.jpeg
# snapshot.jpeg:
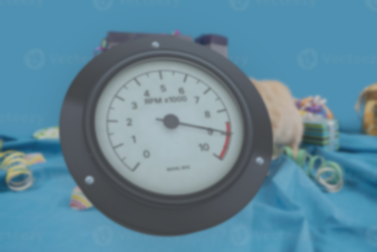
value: 9000
